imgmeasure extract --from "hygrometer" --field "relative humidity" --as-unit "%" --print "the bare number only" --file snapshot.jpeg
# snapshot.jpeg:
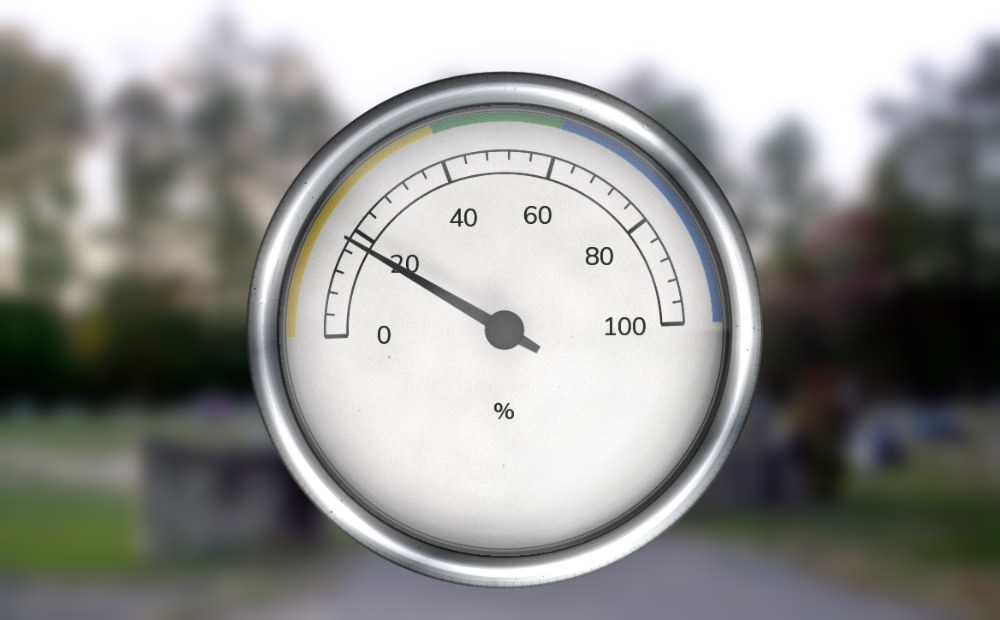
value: 18
